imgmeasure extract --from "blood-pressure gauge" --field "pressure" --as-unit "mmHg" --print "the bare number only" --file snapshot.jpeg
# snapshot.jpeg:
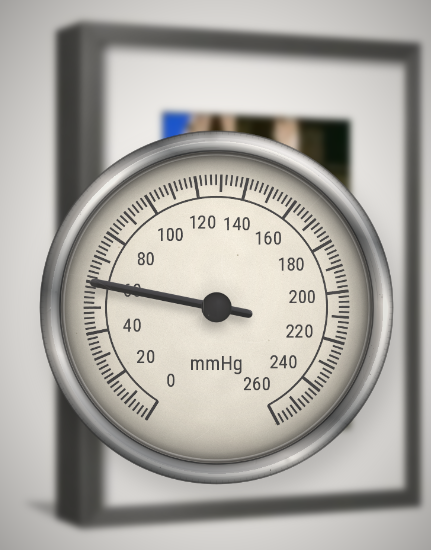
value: 60
